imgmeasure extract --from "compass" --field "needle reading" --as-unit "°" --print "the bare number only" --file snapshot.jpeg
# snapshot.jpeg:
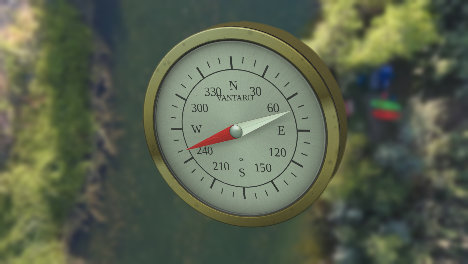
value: 250
